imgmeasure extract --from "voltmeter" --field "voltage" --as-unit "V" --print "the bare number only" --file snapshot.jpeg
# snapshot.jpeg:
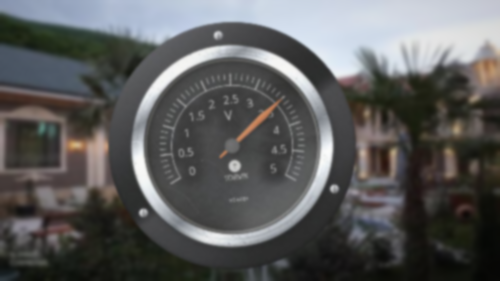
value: 3.5
